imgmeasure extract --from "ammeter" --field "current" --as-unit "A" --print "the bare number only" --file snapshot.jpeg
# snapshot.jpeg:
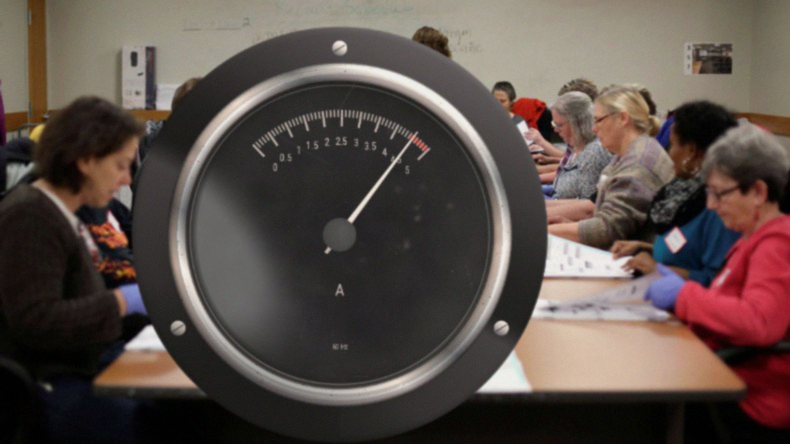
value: 4.5
